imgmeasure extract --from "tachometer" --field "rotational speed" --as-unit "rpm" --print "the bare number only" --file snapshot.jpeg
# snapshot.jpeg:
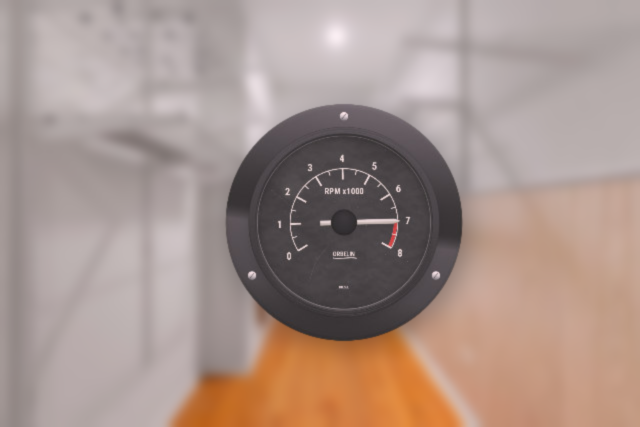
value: 7000
